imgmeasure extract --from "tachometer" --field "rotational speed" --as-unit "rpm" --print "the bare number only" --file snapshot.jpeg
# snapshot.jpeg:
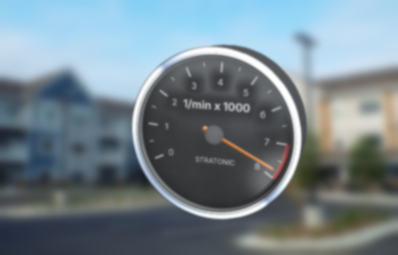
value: 7750
